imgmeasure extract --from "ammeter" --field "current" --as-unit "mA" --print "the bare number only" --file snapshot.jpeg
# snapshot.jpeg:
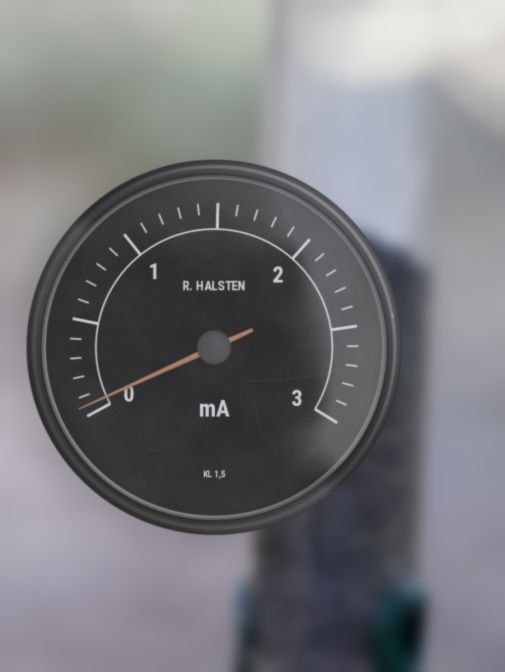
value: 0.05
